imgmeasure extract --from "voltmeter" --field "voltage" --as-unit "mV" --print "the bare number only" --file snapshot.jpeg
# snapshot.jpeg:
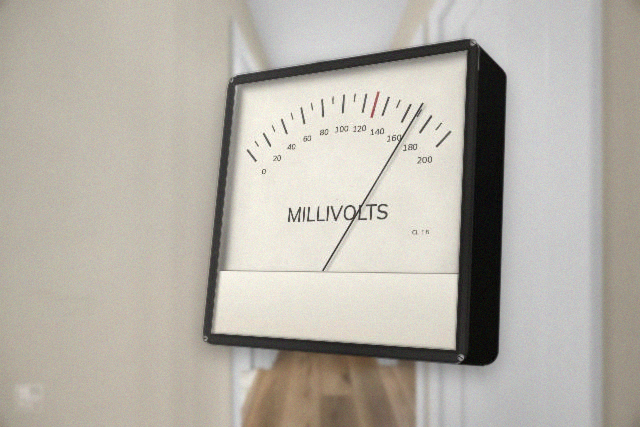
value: 170
